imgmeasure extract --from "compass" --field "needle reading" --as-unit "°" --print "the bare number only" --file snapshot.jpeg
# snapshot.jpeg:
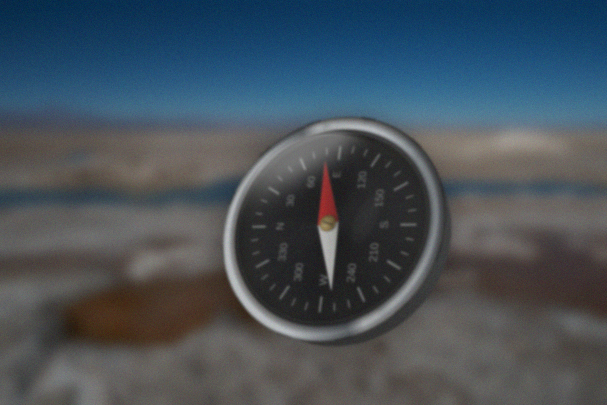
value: 80
